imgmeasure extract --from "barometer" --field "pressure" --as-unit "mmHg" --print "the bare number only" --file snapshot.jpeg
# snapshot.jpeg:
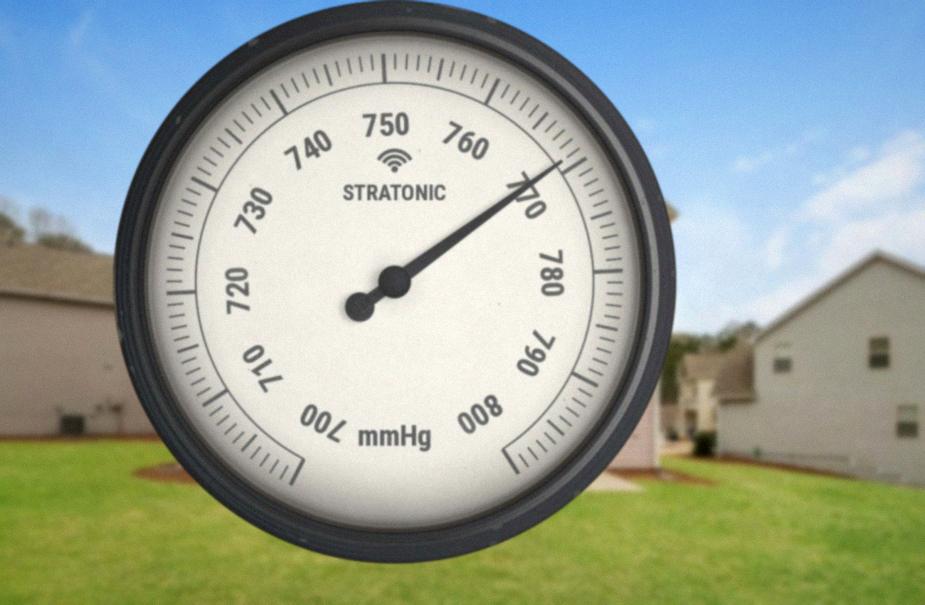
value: 769
